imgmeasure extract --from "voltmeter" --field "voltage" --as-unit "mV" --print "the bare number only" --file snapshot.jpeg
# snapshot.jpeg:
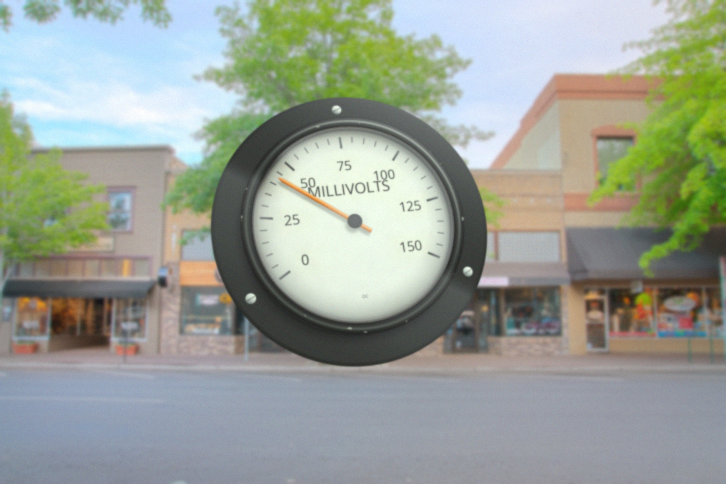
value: 42.5
